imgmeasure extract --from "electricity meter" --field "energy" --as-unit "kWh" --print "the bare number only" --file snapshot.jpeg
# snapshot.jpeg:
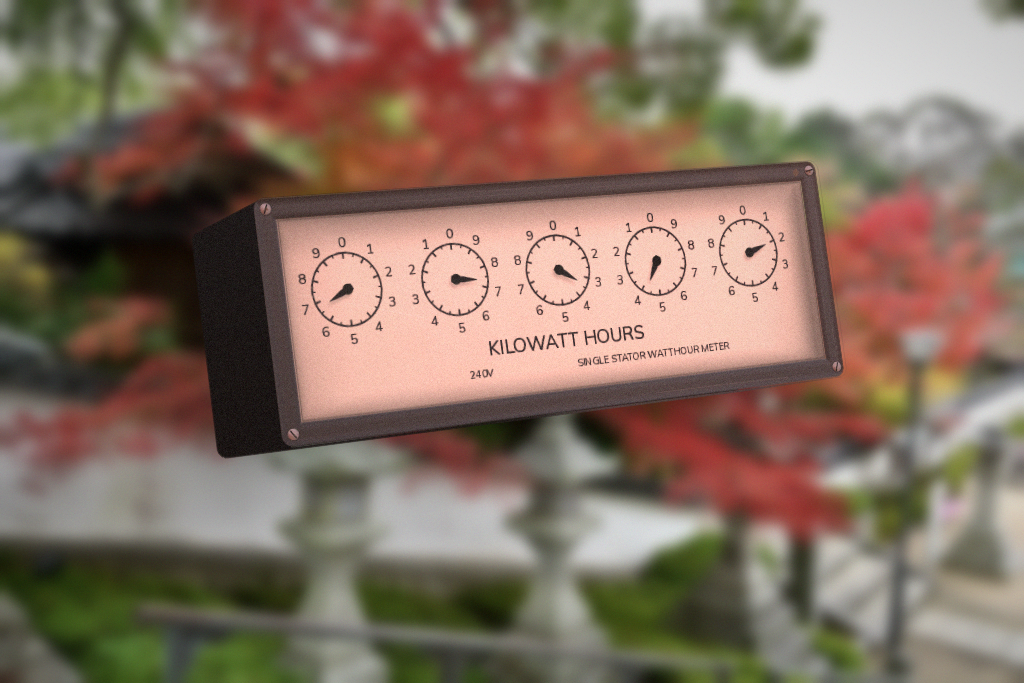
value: 67342
